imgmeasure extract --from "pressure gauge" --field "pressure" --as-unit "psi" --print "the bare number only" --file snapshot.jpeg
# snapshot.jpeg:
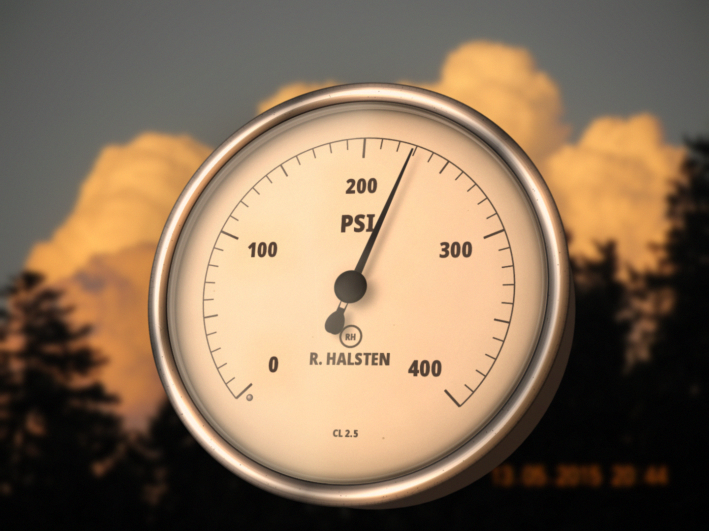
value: 230
